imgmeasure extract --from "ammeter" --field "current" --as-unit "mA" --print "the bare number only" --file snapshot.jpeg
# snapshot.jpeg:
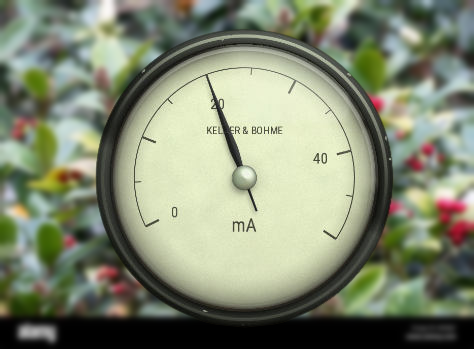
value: 20
